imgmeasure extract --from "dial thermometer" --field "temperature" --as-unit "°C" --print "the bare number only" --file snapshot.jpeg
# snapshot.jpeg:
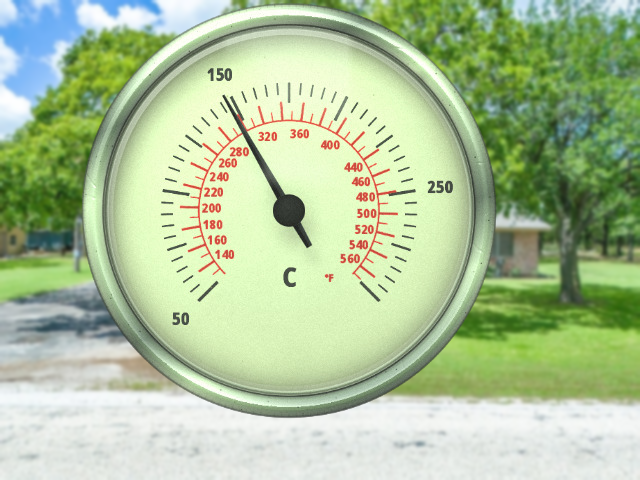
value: 147.5
